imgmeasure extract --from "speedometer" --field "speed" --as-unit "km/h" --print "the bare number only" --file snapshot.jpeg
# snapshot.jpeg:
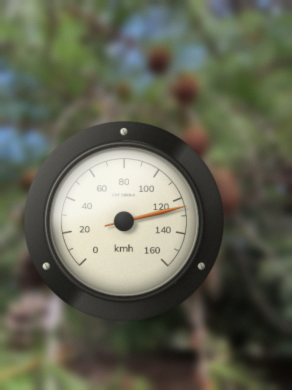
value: 125
